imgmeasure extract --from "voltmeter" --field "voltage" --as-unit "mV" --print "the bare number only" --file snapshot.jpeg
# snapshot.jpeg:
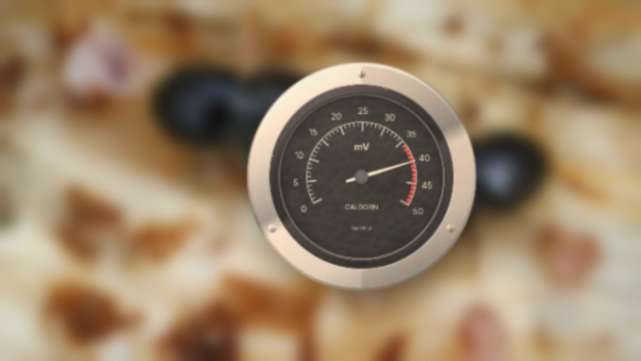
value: 40
